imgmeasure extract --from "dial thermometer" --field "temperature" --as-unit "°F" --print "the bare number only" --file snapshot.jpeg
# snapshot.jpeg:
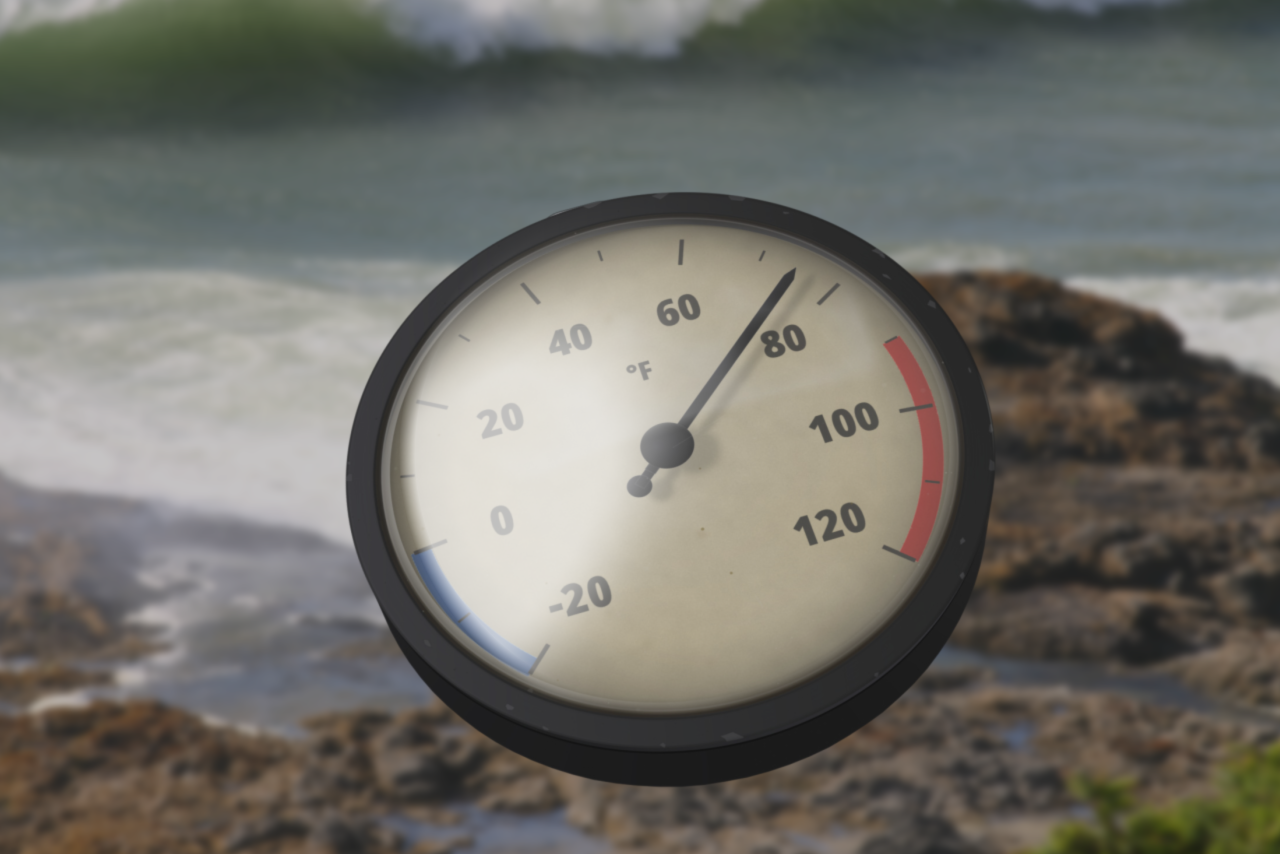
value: 75
